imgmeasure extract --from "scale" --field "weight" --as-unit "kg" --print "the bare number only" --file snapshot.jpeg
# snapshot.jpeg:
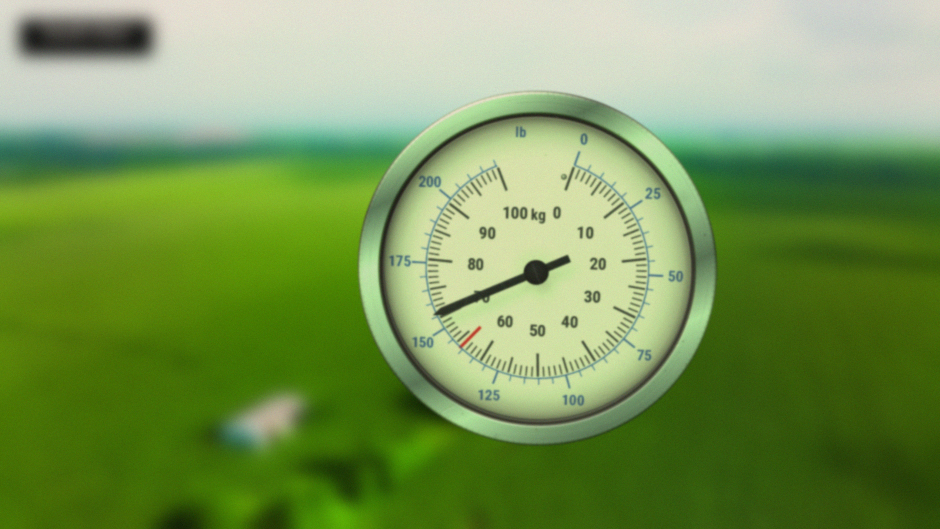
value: 71
